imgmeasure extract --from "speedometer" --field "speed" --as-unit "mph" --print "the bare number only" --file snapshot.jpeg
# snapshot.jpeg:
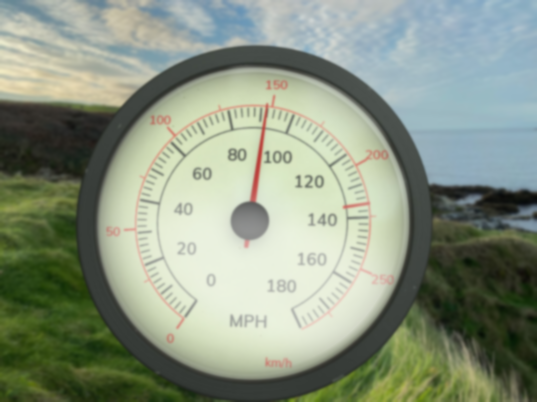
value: 92
